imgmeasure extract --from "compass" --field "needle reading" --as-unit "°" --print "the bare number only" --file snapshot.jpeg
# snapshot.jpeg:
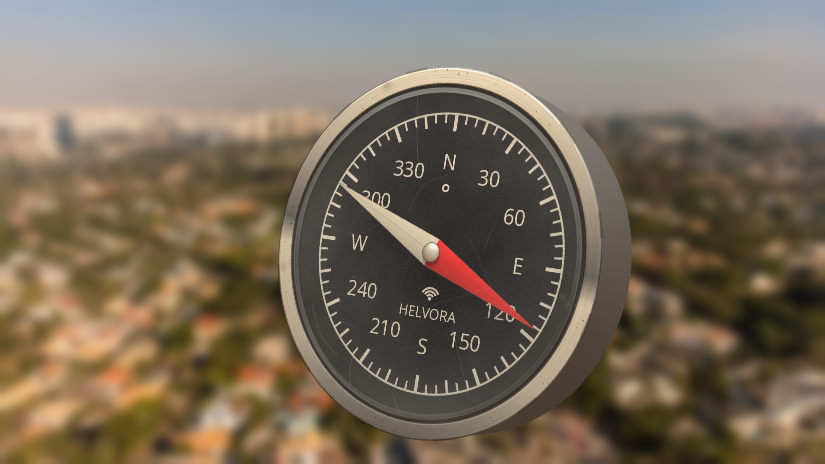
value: 115
